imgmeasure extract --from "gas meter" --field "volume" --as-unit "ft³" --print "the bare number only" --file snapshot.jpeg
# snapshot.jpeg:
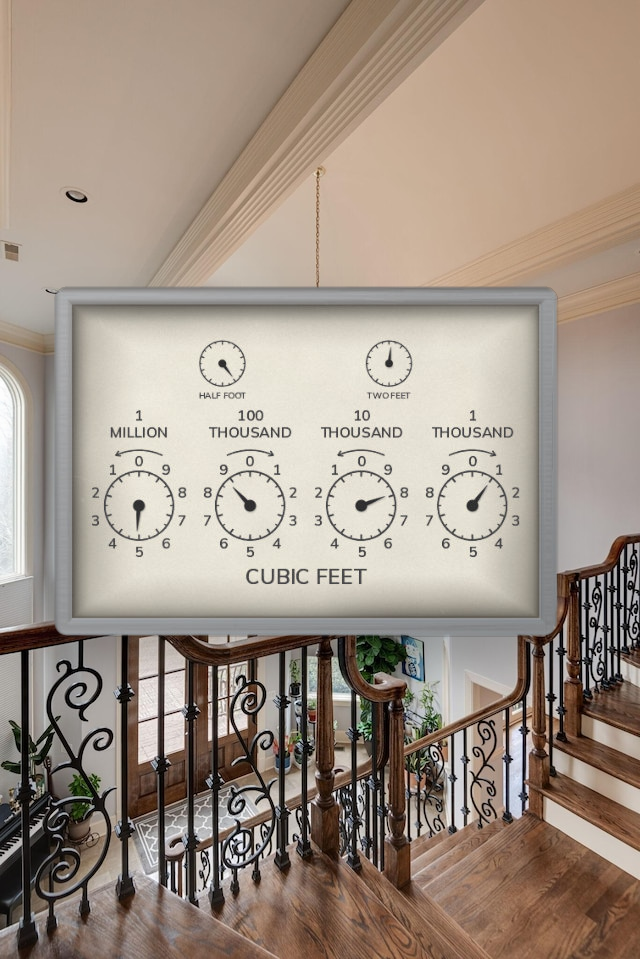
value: 488100
